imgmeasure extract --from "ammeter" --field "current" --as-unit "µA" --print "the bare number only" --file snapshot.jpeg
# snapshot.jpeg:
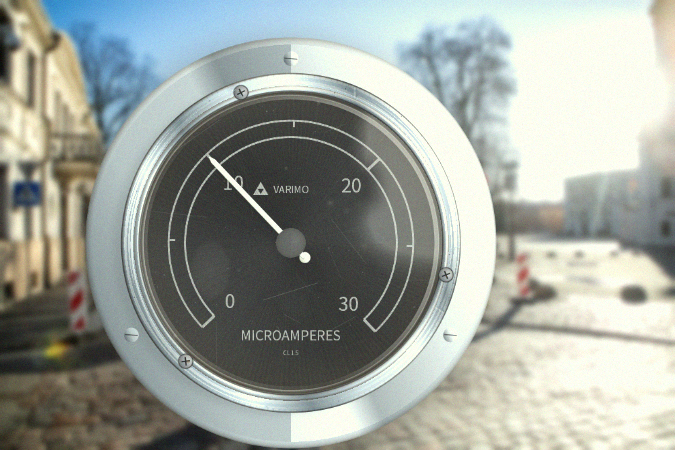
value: 10
